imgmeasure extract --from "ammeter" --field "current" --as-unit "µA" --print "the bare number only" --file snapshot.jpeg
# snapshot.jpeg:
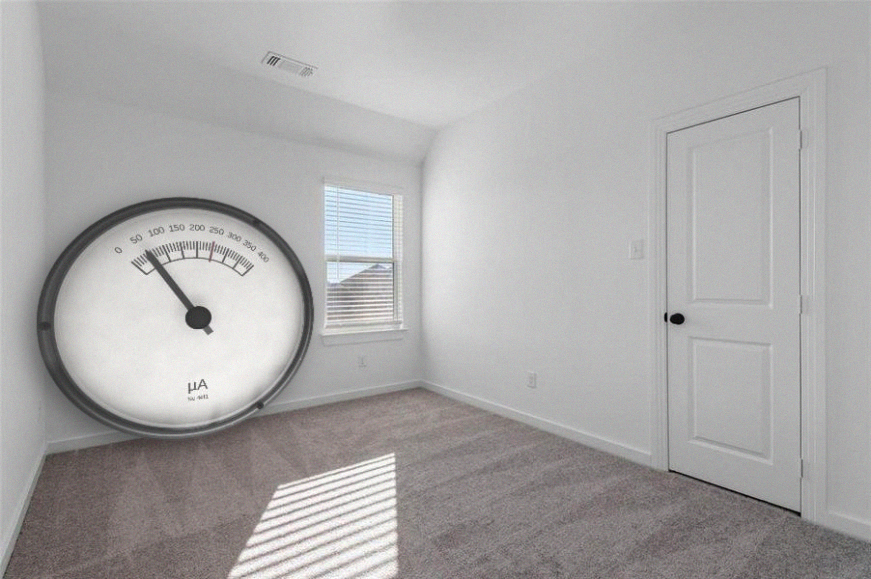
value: 50
